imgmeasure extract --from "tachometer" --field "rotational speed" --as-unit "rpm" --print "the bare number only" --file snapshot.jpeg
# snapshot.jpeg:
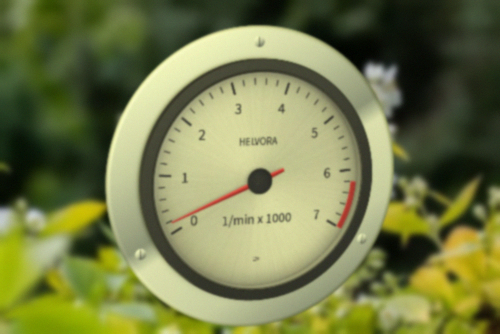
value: 200
